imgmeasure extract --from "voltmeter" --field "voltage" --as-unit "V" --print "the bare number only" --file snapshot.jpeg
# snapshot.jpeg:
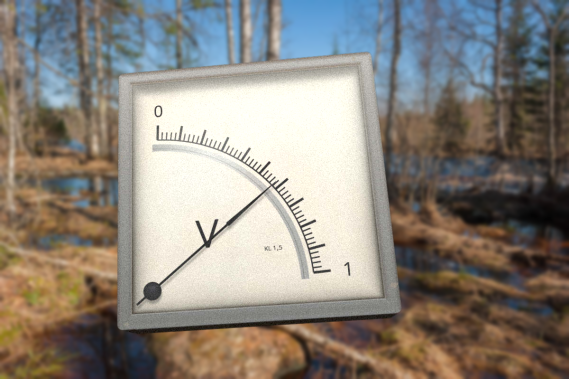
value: 0.58
